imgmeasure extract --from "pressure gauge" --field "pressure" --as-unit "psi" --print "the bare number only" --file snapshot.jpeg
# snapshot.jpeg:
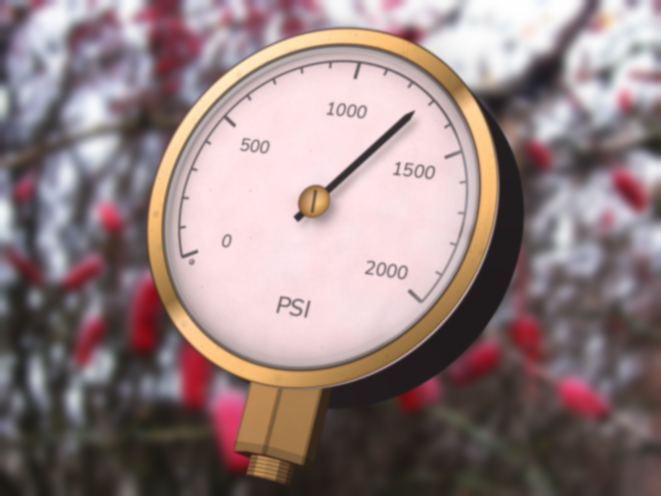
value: 1300
